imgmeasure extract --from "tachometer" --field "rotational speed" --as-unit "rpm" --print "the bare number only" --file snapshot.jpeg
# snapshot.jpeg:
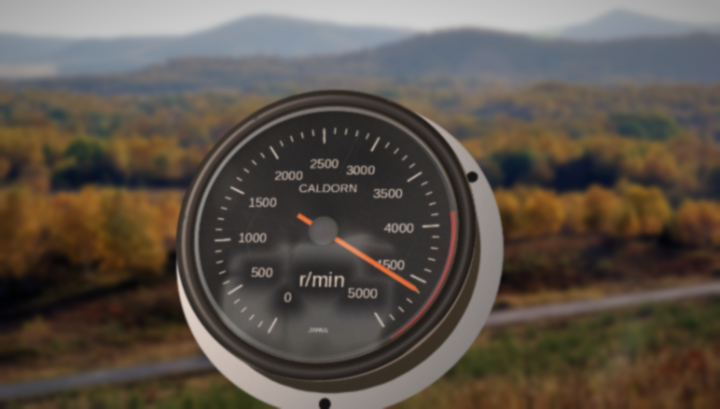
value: 4600
